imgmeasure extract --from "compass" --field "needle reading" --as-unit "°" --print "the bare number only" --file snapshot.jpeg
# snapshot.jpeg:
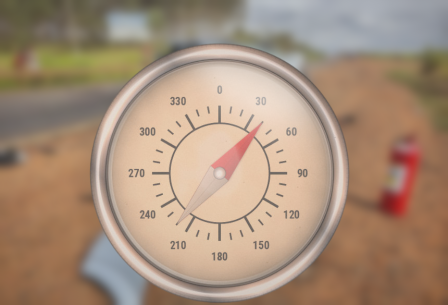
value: 40
